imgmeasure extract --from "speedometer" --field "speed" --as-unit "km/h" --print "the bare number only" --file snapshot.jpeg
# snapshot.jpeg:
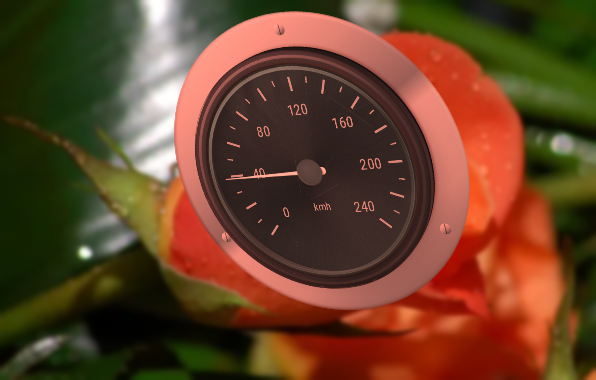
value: 40
